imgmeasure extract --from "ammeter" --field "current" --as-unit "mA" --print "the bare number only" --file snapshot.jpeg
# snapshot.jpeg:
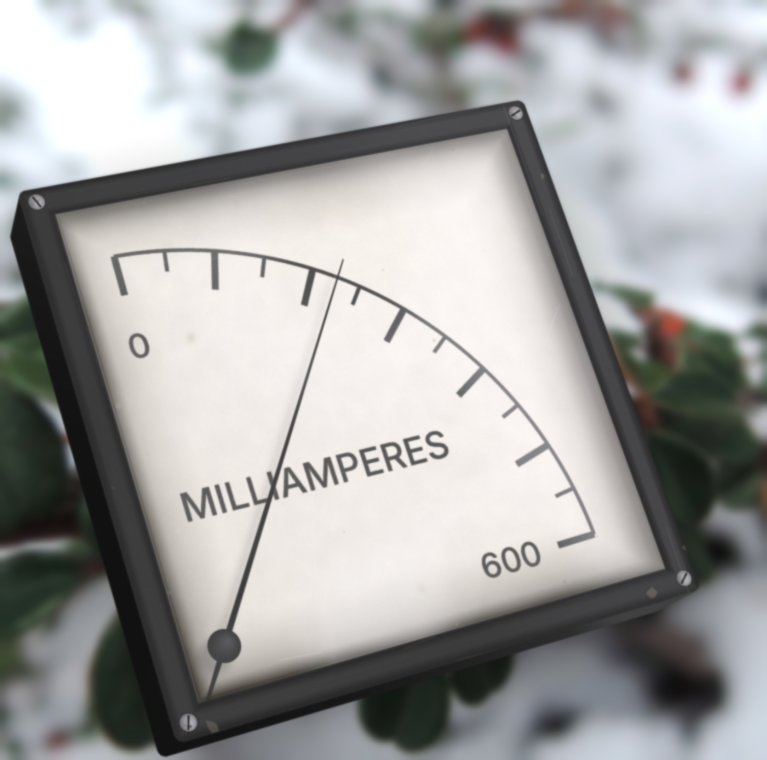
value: 225
